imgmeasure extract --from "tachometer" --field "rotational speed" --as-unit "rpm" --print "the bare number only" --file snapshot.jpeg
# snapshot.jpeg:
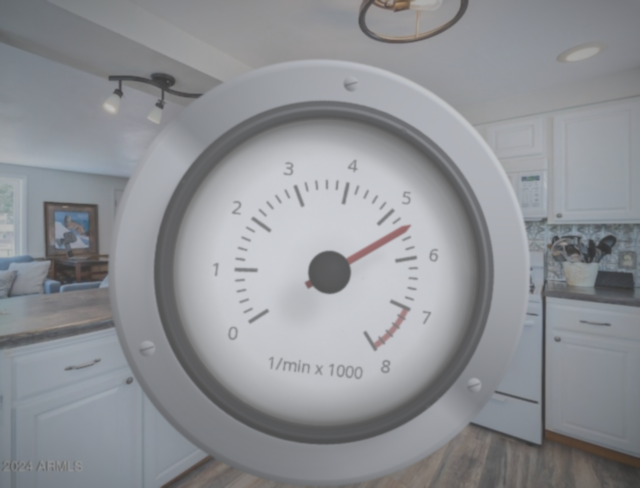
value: 5400
